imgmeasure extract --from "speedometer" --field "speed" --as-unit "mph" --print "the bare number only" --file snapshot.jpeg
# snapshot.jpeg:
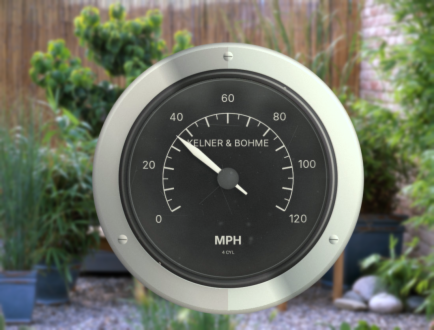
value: 35
